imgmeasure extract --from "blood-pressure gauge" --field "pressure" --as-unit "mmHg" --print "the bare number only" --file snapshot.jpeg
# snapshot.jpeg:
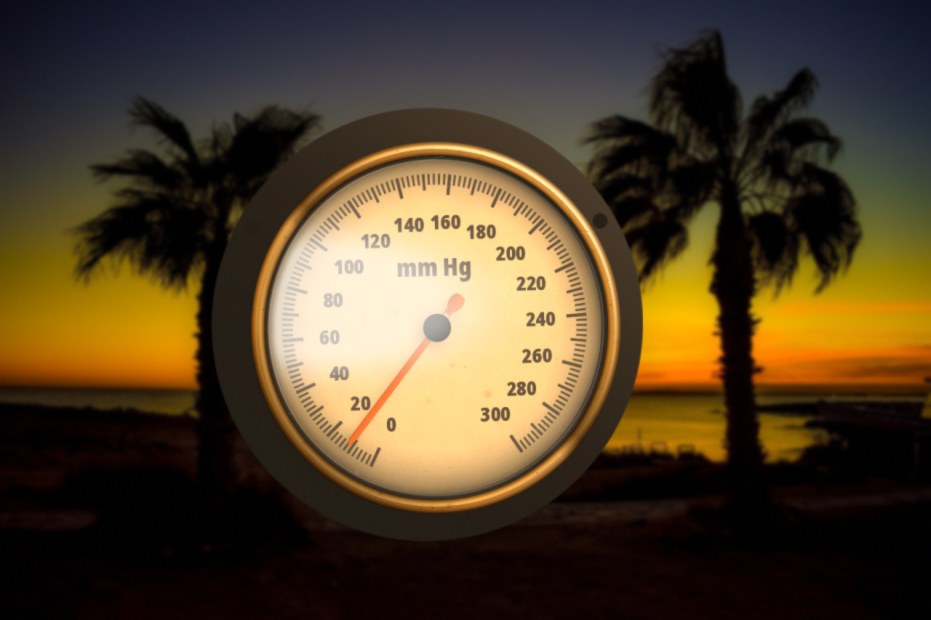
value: 12
